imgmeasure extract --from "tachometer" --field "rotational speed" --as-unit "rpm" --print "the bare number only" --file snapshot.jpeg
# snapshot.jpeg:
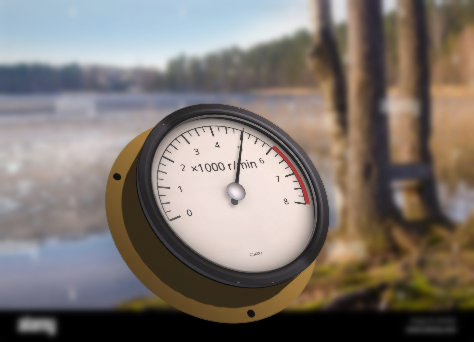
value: 5000
